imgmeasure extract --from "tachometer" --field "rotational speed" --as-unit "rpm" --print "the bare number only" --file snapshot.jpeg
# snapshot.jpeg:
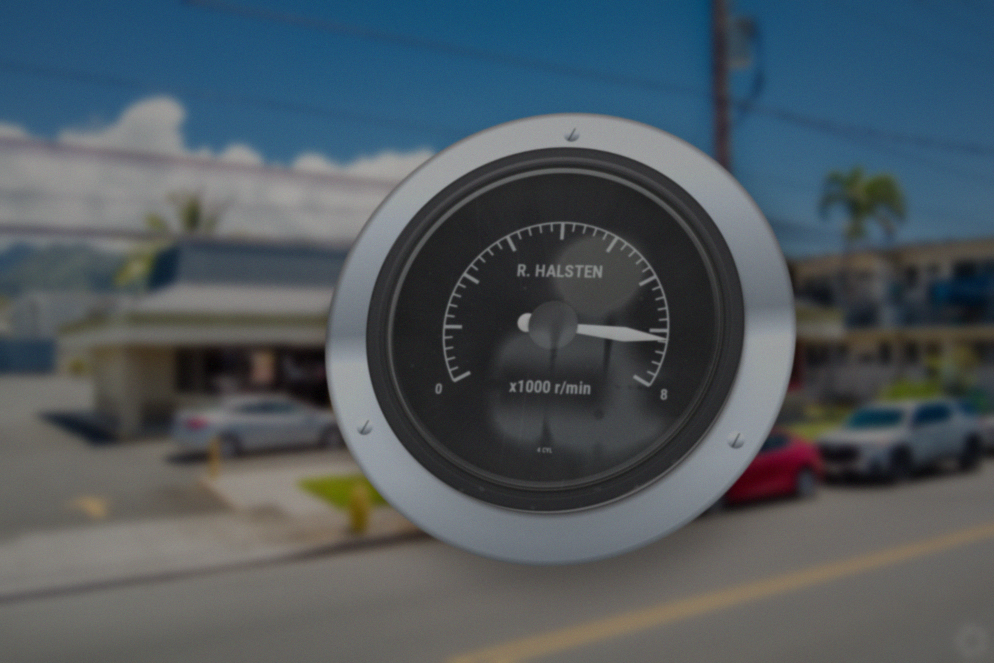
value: 7200
